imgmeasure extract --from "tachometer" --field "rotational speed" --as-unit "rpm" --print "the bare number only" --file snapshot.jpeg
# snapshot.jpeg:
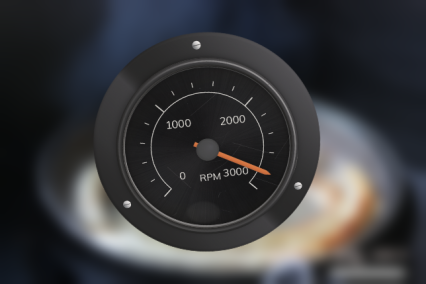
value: 2800
